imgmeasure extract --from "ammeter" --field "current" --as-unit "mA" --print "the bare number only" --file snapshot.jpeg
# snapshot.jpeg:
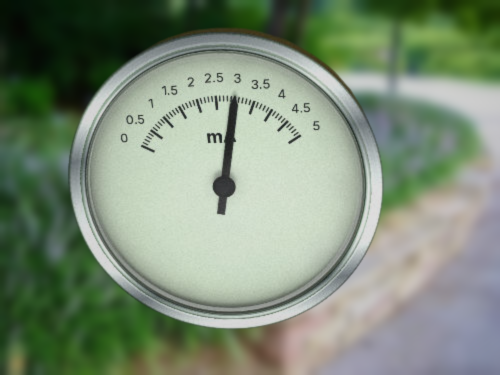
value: 3
